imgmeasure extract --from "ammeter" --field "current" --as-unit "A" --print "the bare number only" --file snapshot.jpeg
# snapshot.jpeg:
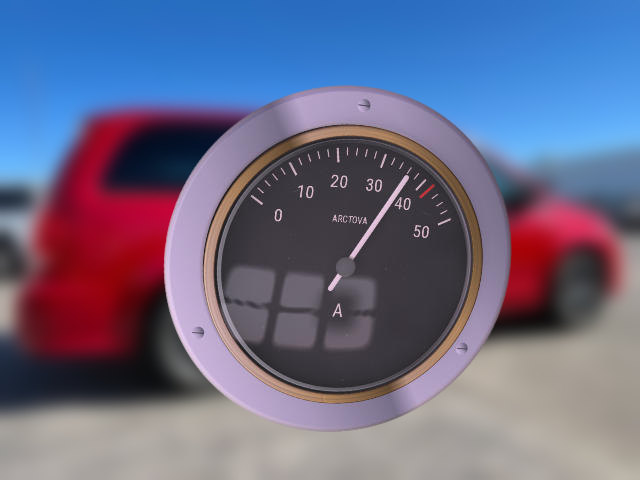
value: 36
